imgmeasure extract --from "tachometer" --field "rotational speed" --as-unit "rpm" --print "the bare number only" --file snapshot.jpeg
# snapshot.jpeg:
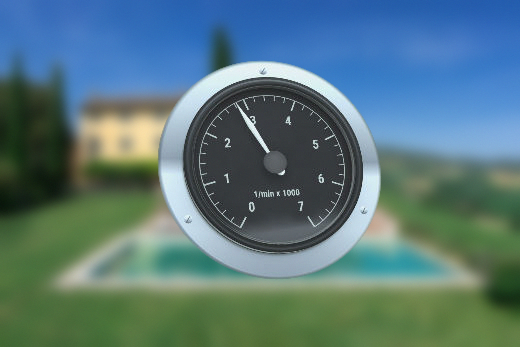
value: 2800
